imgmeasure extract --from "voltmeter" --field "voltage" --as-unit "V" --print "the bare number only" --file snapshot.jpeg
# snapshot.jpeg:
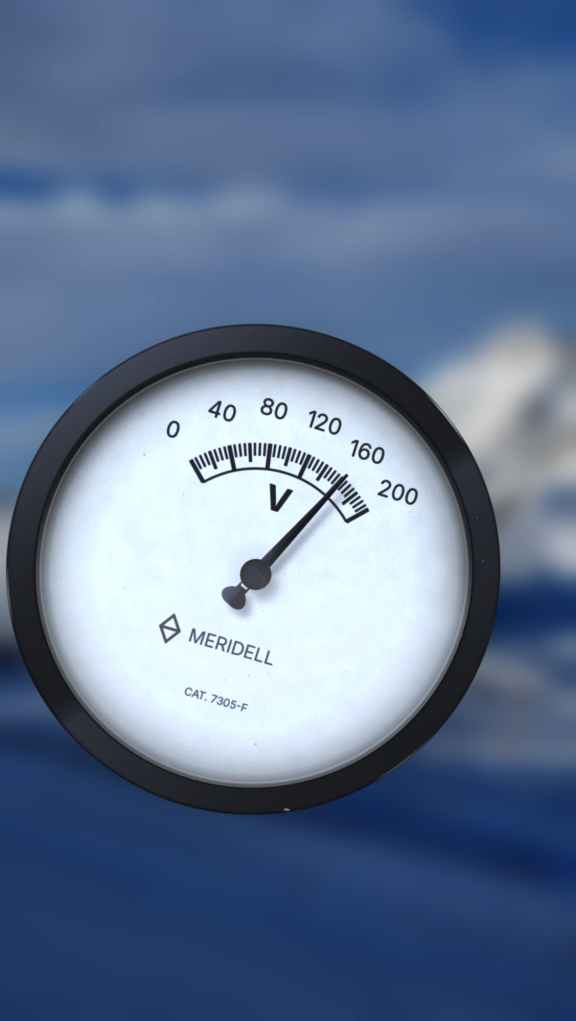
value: 160
